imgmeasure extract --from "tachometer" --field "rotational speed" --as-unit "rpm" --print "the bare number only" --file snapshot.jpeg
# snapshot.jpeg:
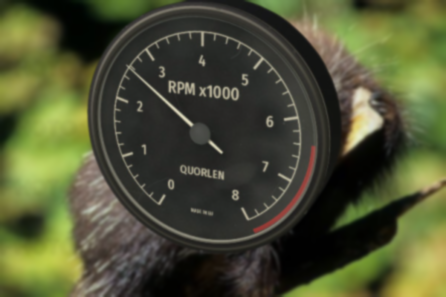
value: 2600
